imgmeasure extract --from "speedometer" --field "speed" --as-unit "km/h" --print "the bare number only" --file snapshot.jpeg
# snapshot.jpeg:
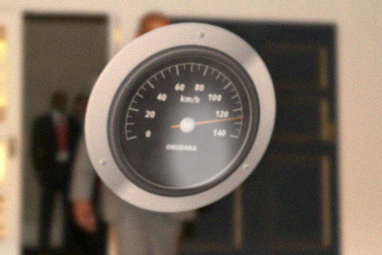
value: 125
